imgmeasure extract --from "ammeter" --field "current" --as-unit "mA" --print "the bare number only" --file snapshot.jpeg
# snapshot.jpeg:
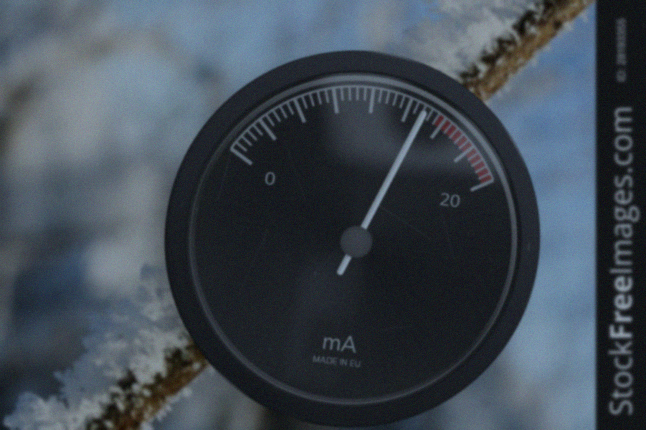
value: 13.5
